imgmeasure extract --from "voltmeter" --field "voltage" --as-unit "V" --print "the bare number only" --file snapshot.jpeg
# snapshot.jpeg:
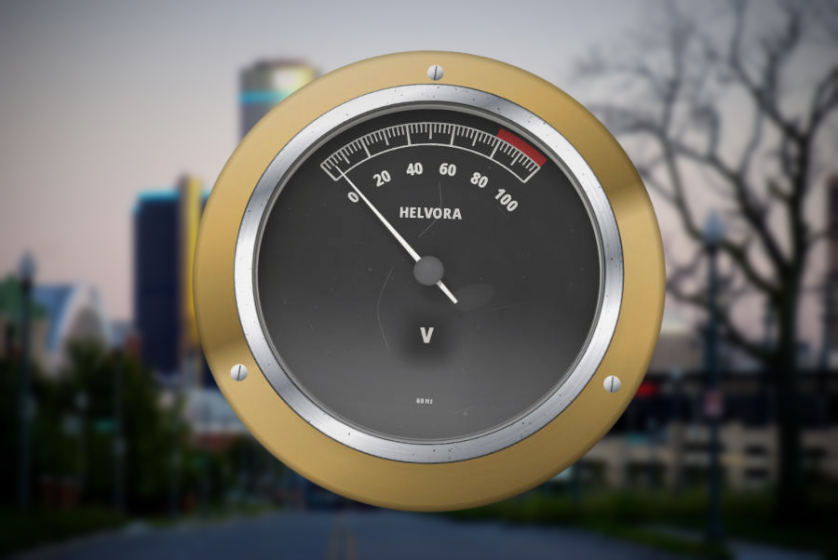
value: 4
